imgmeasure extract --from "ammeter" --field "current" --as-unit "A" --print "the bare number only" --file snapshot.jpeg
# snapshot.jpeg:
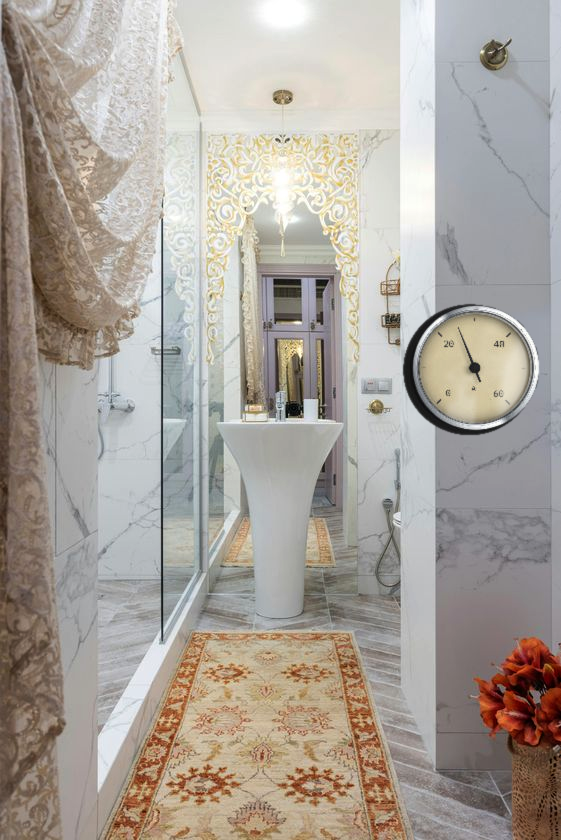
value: 25
